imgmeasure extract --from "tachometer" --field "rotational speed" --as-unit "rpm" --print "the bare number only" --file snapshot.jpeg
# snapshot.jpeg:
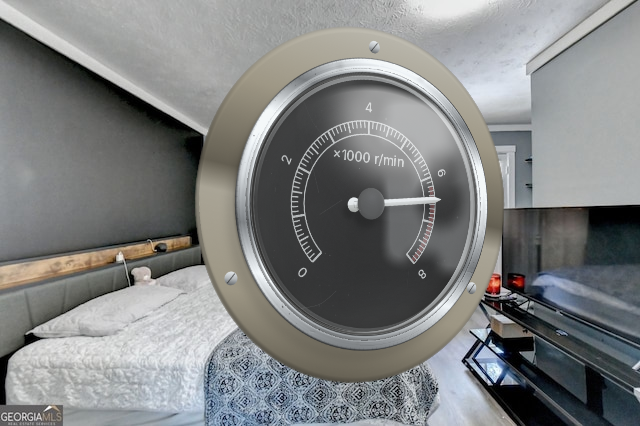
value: 6500
